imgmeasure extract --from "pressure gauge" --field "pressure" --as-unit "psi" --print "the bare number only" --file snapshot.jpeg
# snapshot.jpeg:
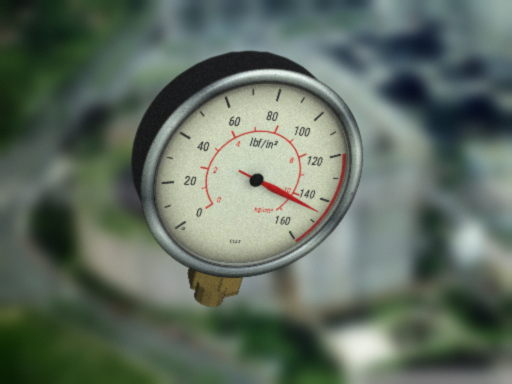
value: 145
